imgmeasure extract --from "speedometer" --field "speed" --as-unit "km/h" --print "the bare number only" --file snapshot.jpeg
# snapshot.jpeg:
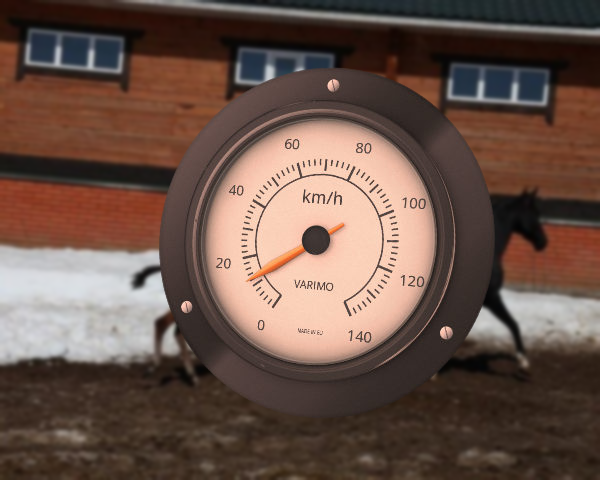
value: 12
